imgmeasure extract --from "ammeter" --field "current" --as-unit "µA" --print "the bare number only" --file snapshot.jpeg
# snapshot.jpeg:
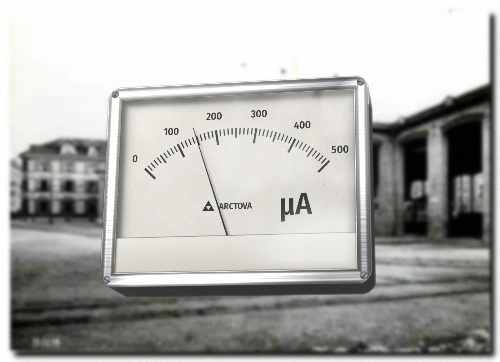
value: 150
